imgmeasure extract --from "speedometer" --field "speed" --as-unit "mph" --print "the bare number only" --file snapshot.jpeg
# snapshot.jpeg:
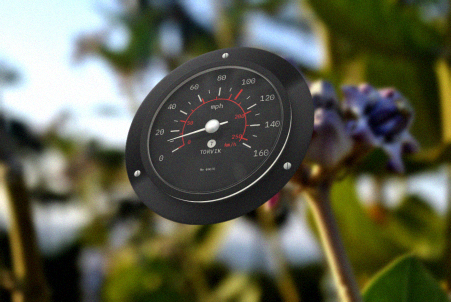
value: 10
